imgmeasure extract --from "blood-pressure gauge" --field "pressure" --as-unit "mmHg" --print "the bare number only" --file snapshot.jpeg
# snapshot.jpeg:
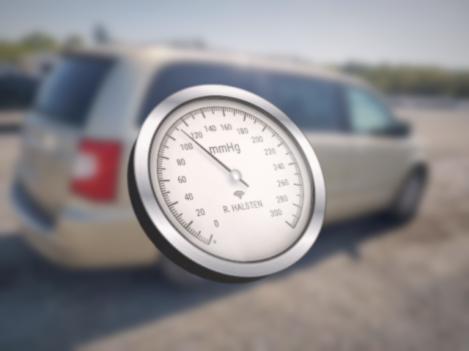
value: 110
